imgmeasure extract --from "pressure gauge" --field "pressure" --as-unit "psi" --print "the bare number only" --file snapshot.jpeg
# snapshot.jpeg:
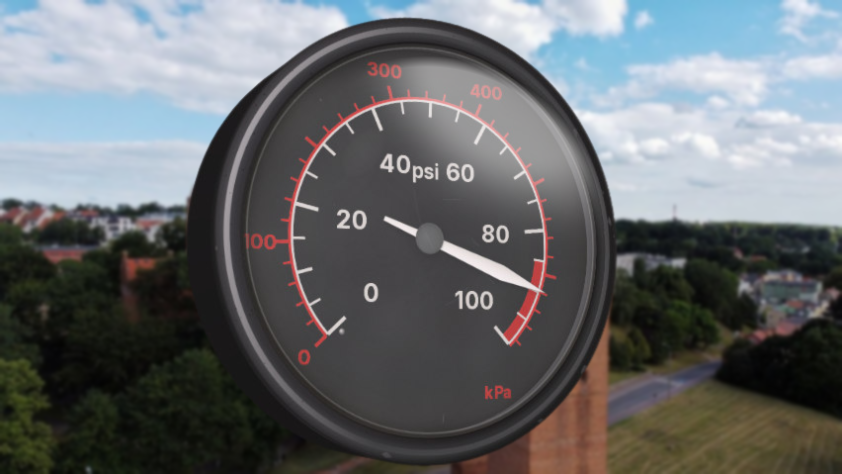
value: 90
